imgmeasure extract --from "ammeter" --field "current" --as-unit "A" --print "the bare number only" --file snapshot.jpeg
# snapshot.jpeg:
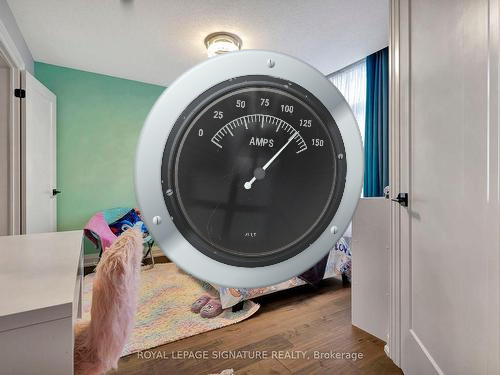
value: 125
